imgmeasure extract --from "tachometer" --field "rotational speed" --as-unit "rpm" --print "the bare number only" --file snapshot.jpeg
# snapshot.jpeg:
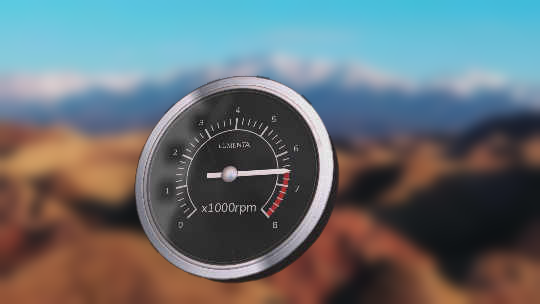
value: 6600
